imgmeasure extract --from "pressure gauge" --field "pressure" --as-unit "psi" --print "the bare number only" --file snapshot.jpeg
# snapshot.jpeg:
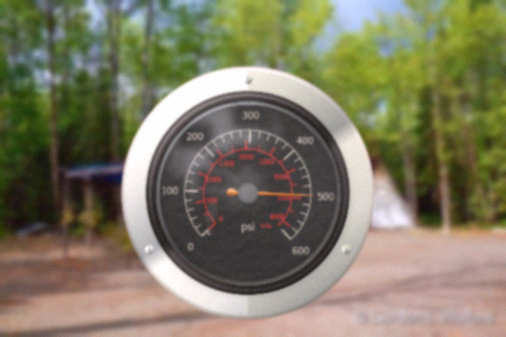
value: 500
